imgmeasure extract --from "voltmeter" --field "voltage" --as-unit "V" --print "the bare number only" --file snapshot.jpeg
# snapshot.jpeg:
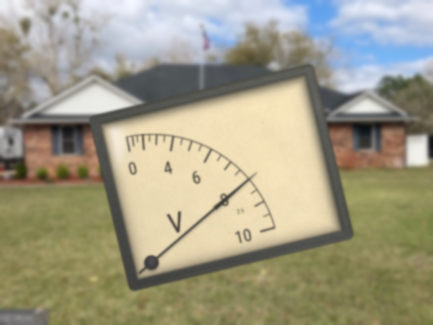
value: 8
